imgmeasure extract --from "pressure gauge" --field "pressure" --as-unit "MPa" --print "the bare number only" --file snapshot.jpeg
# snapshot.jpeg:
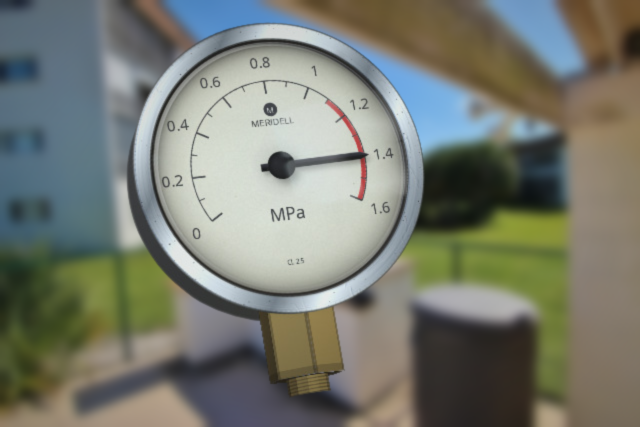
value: 1.4
